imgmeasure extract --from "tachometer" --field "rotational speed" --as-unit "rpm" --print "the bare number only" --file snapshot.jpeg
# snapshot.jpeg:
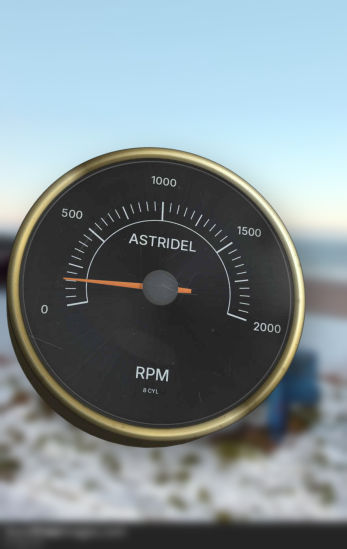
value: 150
